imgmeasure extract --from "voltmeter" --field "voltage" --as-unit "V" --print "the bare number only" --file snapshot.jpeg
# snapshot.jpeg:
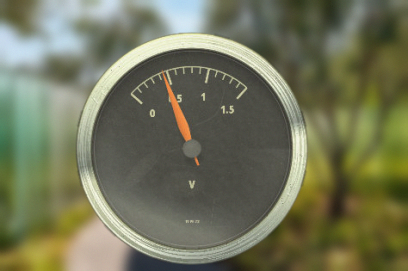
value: 0.45
